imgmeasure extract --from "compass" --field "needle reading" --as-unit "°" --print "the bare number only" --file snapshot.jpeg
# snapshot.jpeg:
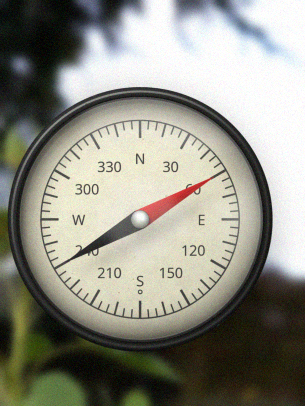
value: 60
